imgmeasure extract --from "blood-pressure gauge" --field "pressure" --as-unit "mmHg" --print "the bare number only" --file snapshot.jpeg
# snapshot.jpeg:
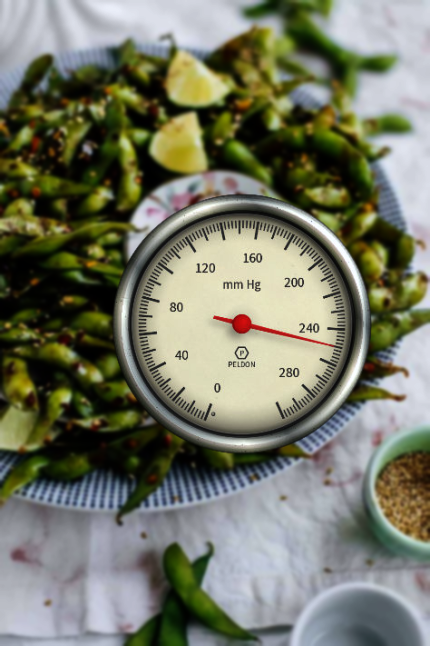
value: 250
